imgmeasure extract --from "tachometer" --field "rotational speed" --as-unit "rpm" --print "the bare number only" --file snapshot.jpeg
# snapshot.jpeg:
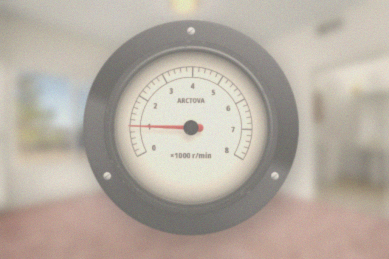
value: 1000
